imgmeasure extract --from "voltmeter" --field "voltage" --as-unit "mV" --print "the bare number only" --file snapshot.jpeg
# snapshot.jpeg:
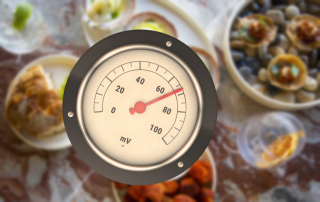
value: 67.5
